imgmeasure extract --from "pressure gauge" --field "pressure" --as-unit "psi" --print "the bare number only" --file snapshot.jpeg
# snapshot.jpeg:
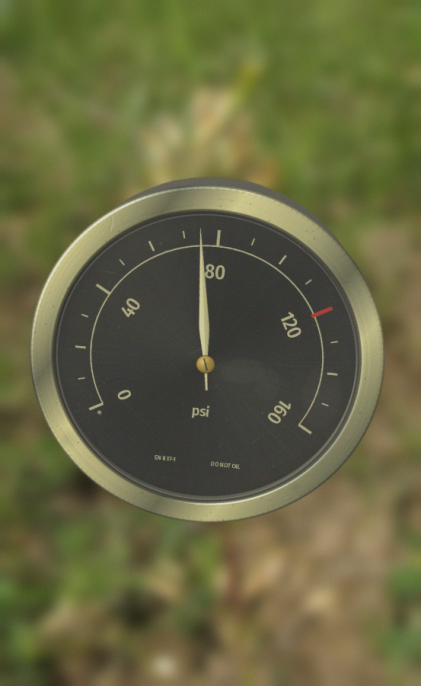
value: 75
